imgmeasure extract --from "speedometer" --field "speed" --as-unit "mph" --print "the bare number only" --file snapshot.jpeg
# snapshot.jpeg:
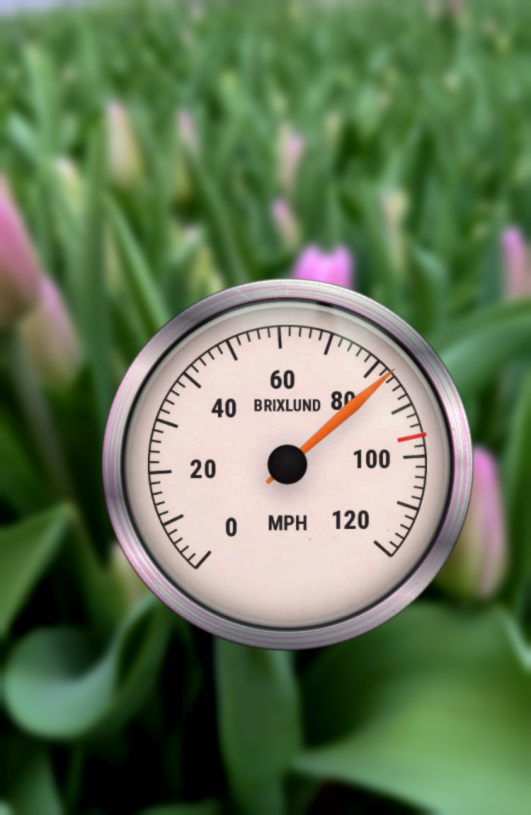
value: 83
